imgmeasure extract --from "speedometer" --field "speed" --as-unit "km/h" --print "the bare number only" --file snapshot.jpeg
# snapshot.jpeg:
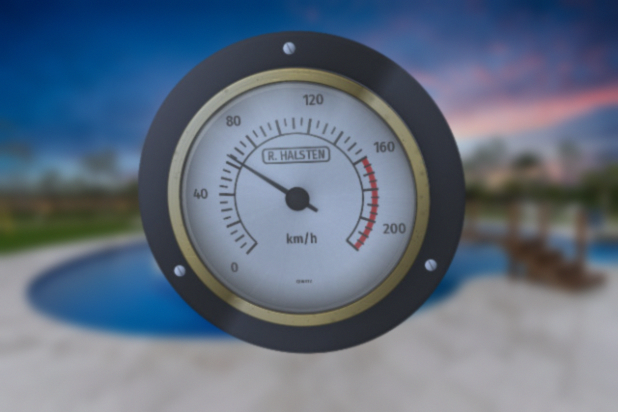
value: 65
